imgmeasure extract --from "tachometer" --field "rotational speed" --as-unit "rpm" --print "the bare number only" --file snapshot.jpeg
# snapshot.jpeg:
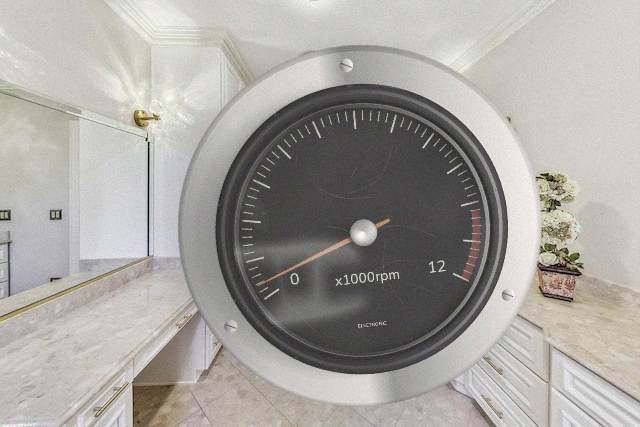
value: 400
